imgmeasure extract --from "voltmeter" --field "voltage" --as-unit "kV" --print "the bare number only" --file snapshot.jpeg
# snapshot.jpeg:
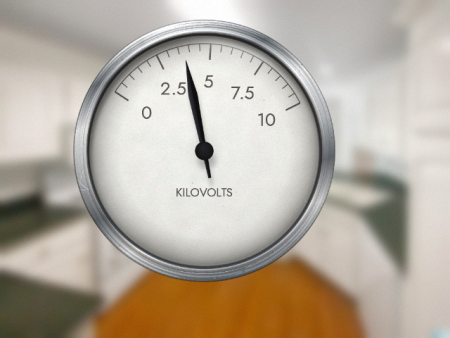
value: 3.75
